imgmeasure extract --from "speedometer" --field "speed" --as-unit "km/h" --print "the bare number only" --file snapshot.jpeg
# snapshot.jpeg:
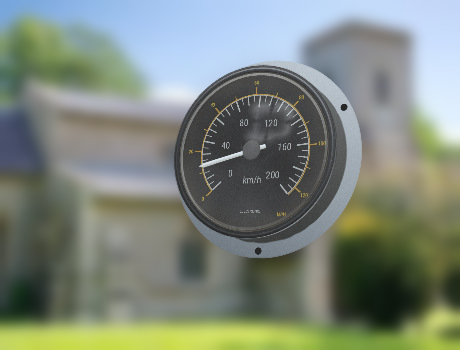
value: 20
